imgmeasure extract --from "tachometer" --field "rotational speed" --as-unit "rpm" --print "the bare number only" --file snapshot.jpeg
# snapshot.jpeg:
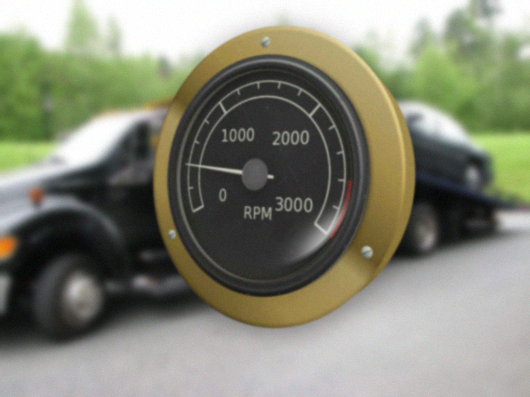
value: 400
